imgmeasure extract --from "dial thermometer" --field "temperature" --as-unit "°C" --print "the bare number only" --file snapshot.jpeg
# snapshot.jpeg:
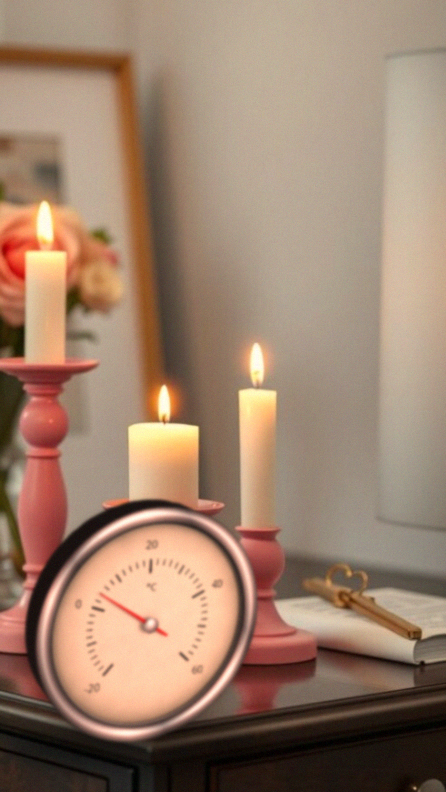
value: 4
